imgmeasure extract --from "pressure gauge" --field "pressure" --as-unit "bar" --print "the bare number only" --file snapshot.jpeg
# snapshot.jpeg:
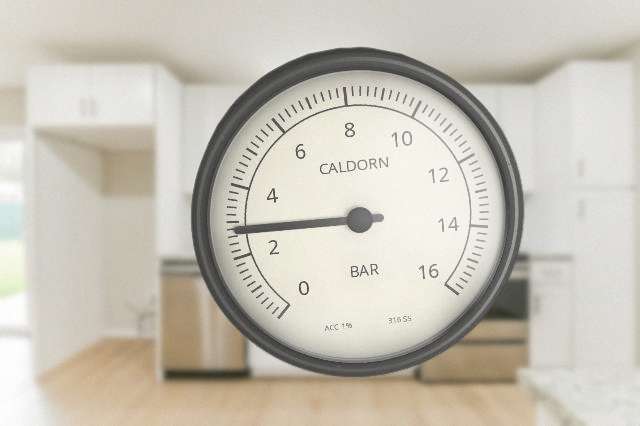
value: 2.8
